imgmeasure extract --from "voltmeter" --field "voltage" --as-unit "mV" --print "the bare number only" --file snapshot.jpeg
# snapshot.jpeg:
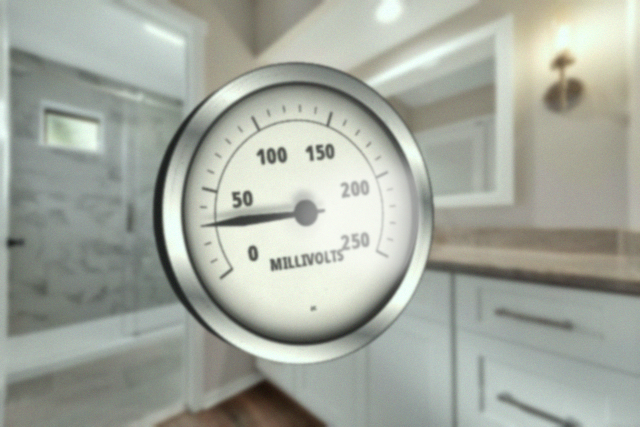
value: 30
